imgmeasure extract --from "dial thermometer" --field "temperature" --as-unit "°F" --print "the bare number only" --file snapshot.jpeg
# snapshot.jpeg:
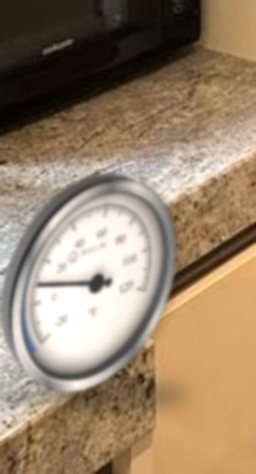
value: 10
